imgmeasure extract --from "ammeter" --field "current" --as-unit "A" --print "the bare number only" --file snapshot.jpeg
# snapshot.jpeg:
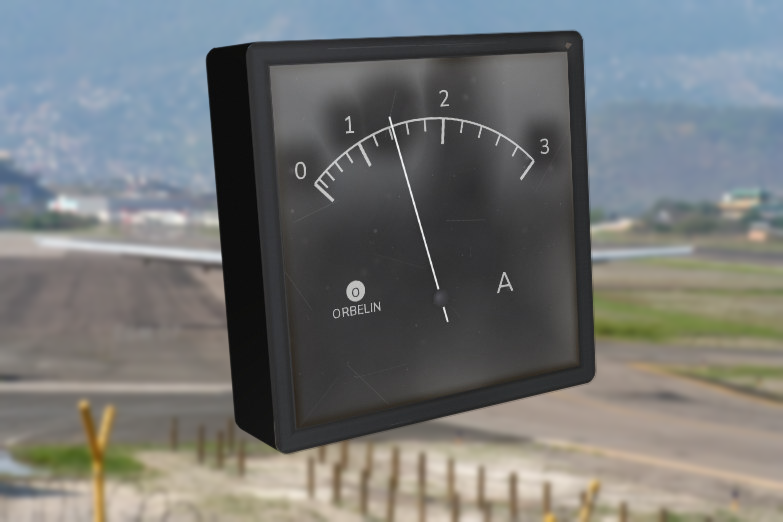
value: 1.4
